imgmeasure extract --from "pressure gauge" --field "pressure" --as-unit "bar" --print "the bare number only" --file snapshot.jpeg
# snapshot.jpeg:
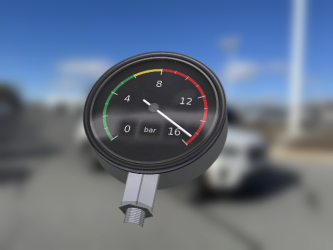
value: 15.5
